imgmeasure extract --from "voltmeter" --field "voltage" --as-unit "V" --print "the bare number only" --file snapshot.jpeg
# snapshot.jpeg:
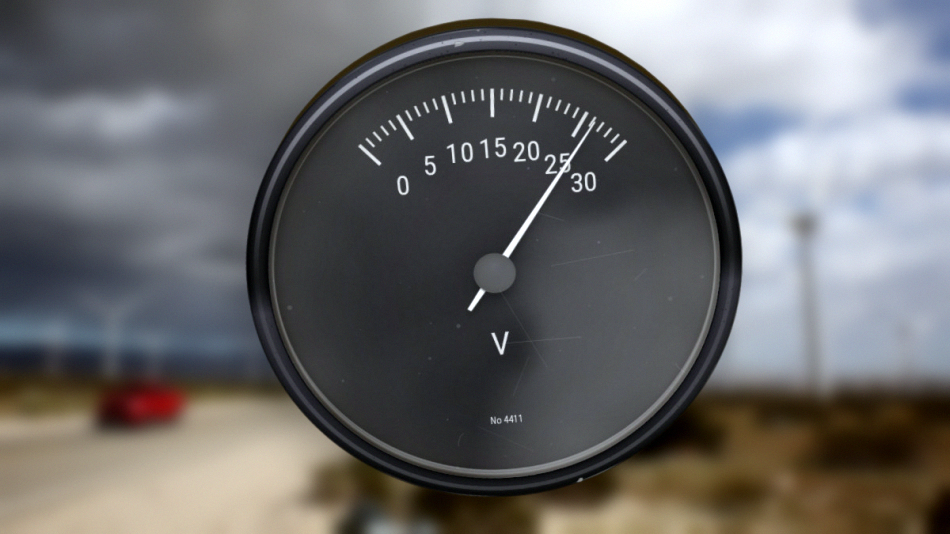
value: 26
